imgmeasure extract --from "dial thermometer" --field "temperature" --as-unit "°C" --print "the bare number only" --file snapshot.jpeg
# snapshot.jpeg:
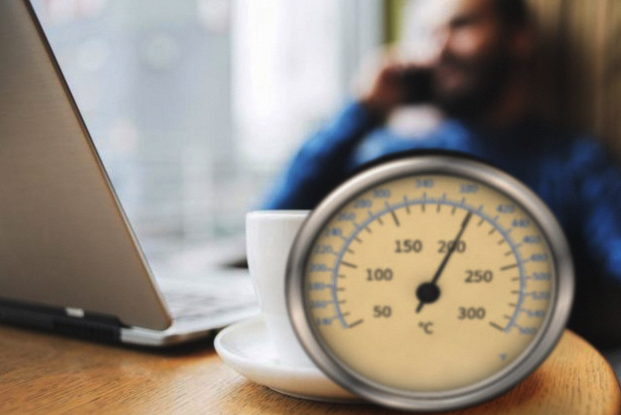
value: 200
